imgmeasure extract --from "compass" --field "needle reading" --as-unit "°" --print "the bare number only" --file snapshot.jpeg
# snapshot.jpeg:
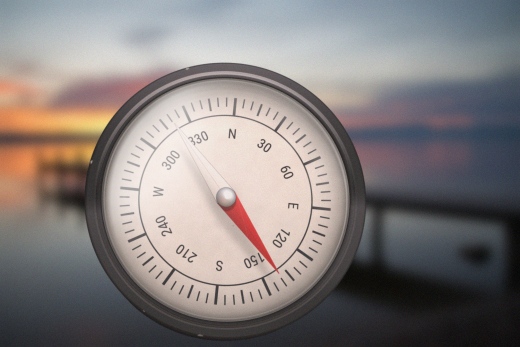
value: 140
